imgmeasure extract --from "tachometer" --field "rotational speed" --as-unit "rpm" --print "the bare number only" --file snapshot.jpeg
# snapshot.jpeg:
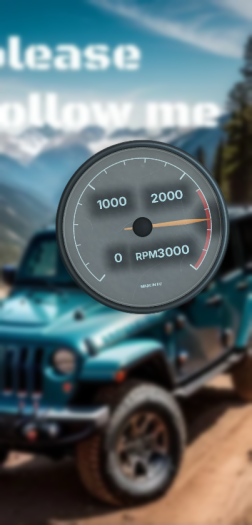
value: 2500
